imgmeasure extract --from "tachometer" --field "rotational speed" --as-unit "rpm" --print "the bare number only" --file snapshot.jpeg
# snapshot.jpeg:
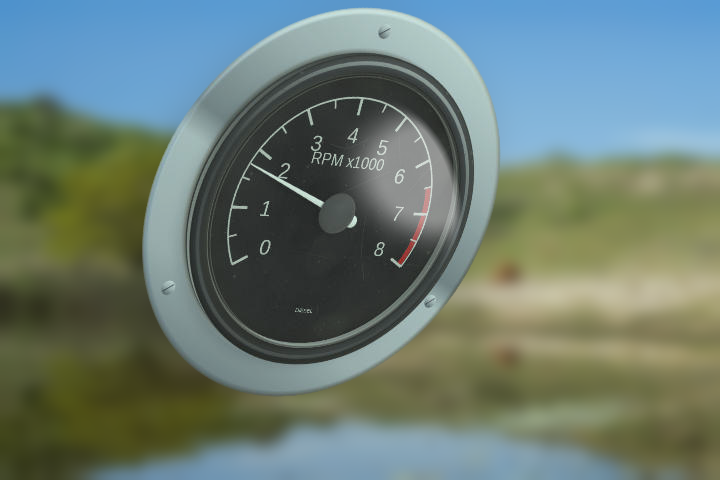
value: 1750
